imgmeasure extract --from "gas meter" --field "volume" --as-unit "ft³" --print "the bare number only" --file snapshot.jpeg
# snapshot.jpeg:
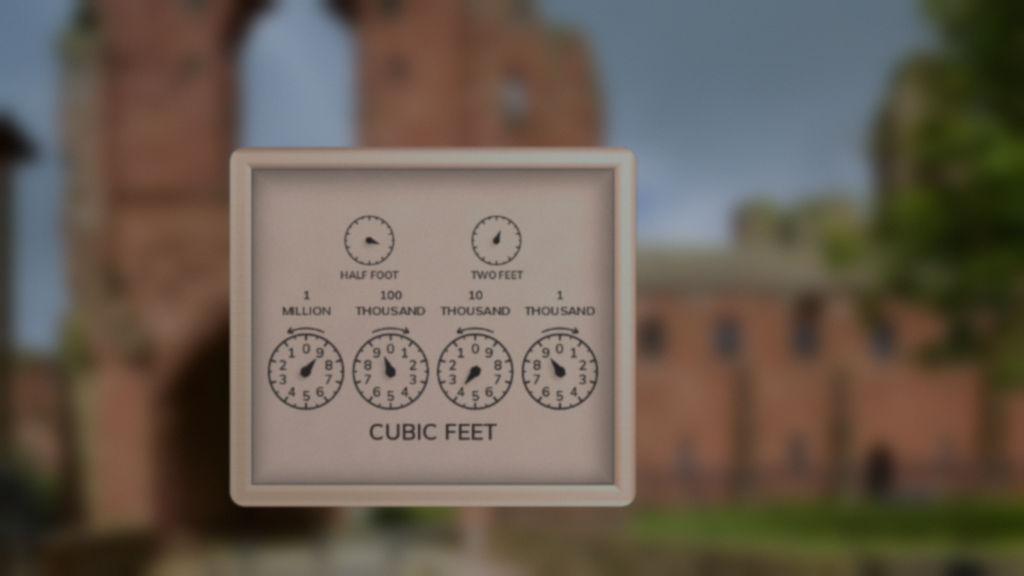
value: 893900
